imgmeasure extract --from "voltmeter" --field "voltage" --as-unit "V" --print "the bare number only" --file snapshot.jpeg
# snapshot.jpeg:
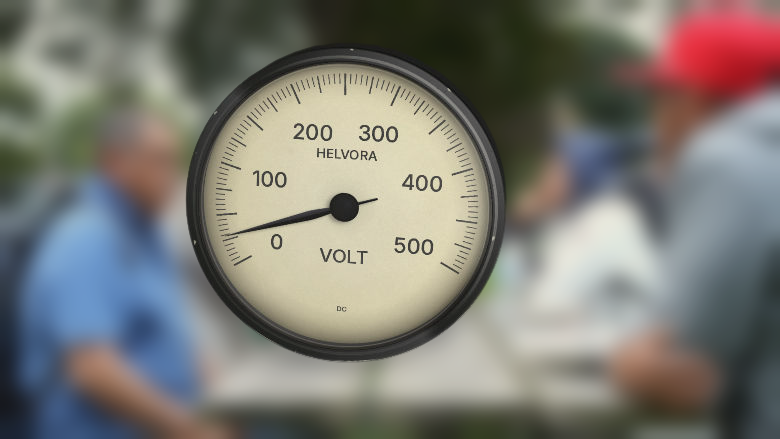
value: 30
